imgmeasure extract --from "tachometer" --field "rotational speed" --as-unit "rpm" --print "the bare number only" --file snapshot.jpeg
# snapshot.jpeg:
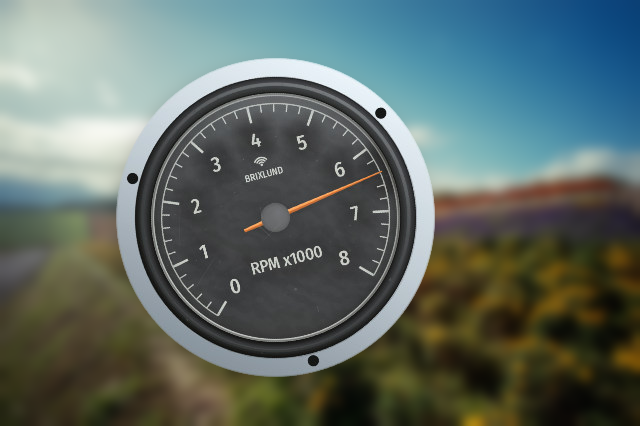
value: 6400
